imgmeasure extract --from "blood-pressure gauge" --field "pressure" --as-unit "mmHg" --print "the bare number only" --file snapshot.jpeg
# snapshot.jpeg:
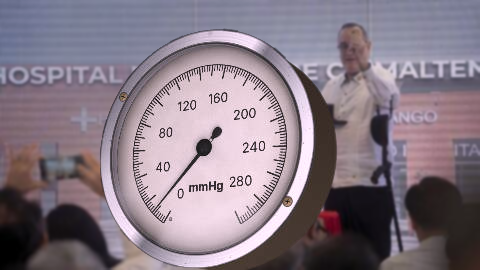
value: 10
